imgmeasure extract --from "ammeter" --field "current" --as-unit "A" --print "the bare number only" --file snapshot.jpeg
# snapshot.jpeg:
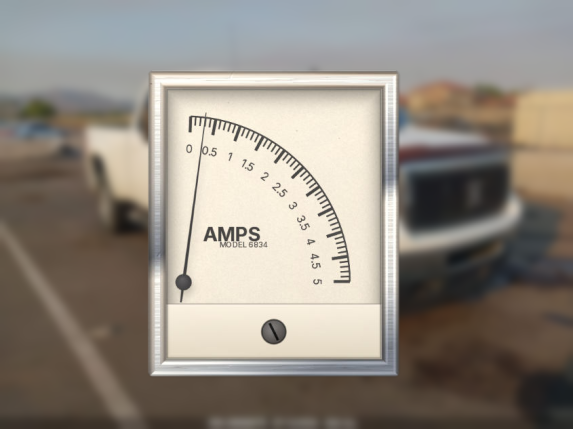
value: 0.3
